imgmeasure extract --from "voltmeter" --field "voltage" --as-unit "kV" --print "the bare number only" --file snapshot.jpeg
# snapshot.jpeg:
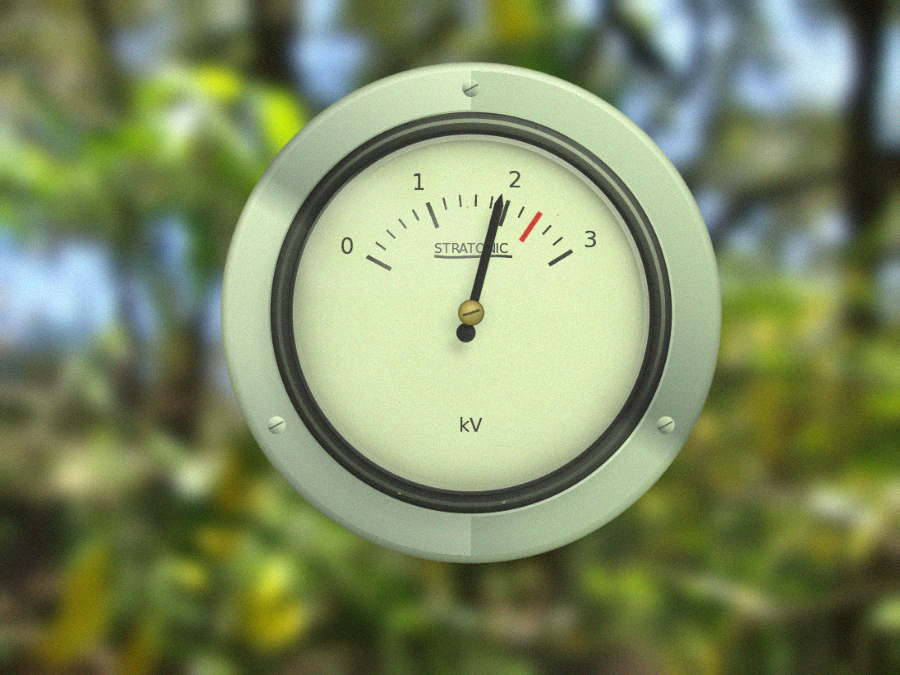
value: 1.9
